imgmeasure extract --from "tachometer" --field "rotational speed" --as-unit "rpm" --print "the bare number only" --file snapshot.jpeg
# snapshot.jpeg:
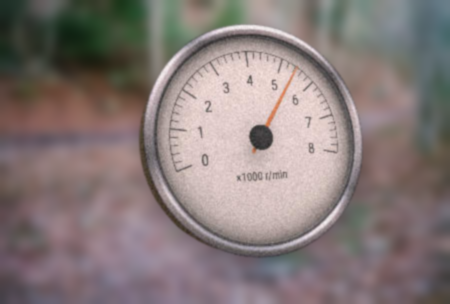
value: 5400
